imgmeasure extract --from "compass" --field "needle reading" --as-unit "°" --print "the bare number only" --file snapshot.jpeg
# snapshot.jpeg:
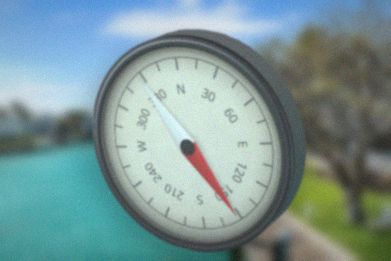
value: 150
